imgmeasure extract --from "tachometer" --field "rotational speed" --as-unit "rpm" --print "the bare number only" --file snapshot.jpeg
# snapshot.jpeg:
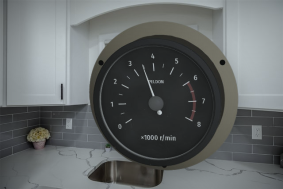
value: 3500
